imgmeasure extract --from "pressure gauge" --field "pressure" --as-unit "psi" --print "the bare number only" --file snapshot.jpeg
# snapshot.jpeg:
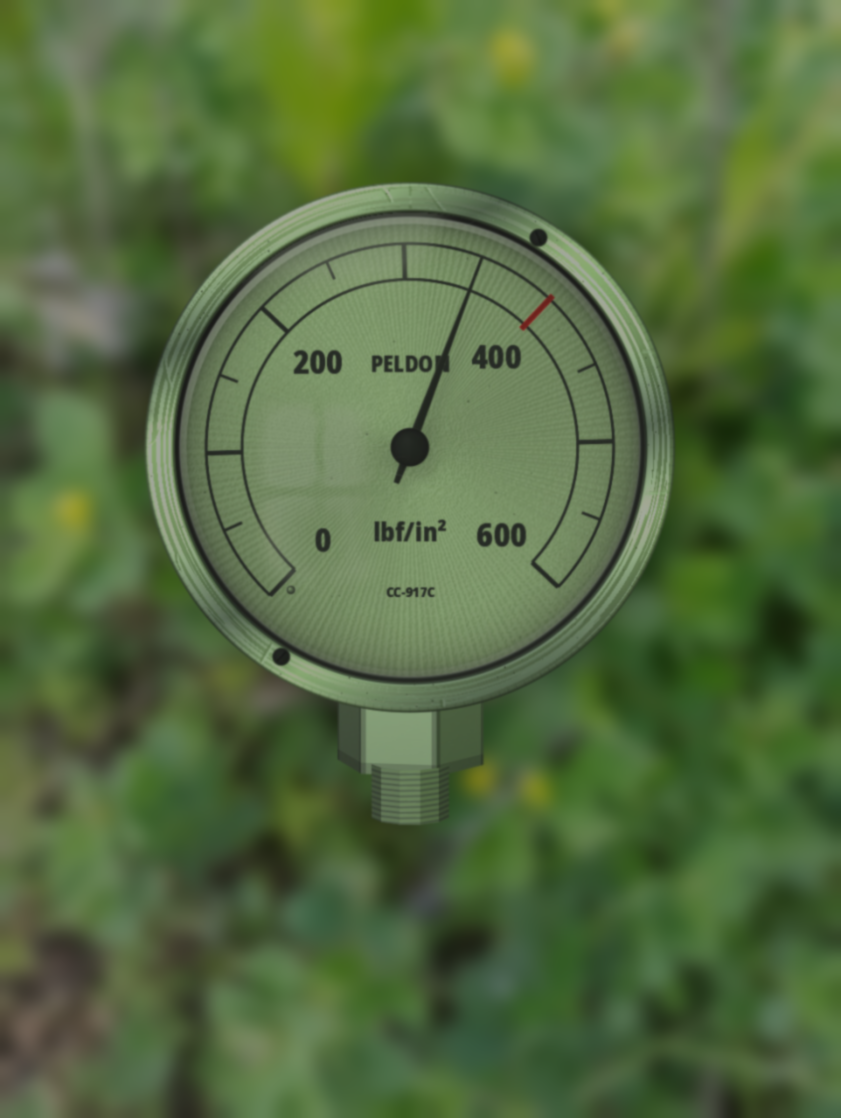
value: 350
